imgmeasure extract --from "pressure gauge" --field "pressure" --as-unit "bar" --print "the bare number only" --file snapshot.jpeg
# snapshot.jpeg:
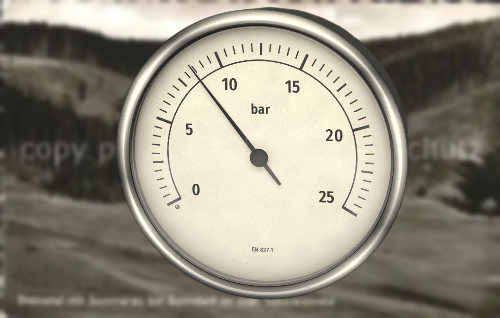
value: 8.5
